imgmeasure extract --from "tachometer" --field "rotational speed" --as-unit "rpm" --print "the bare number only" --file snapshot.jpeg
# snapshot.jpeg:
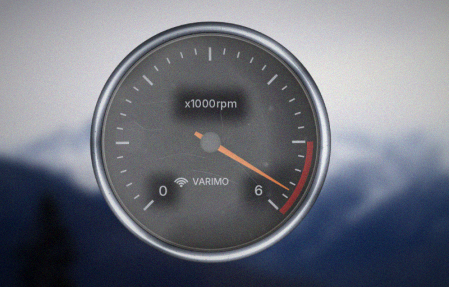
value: 5700
